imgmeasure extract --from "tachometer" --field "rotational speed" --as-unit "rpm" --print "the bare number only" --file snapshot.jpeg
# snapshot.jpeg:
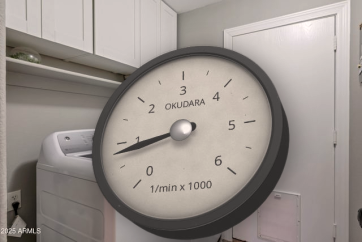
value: 750
